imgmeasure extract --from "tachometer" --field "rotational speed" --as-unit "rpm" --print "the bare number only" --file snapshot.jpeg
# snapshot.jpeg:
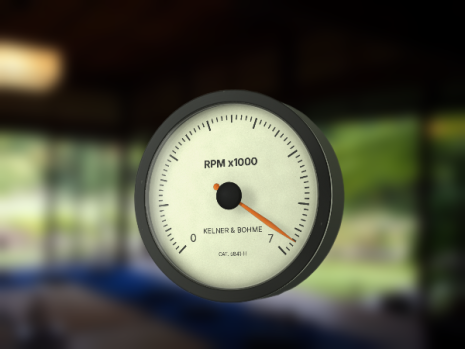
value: 6700
